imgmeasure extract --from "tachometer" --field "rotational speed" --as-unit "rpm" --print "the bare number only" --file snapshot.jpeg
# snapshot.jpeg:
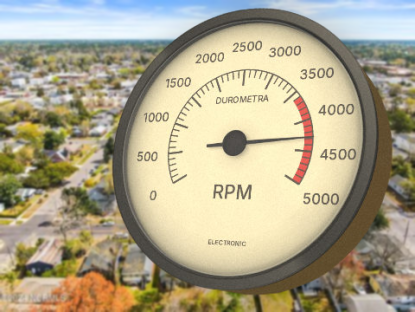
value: 4300
